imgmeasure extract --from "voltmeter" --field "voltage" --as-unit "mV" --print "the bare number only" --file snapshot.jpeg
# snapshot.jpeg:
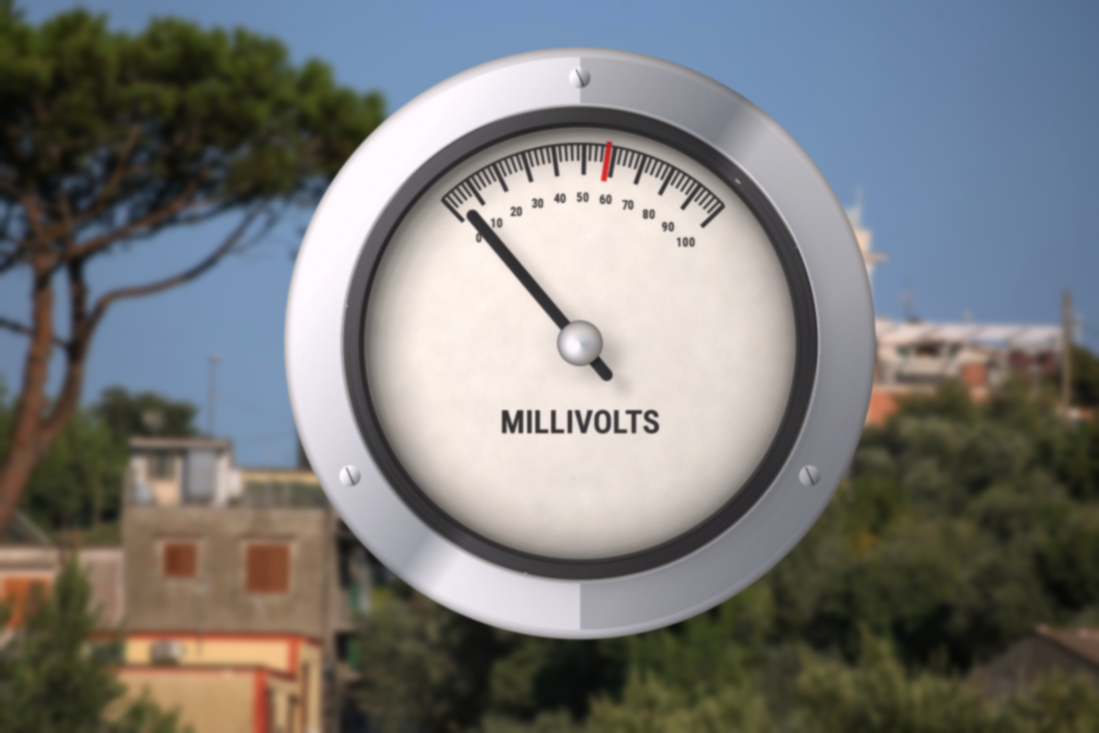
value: 4
